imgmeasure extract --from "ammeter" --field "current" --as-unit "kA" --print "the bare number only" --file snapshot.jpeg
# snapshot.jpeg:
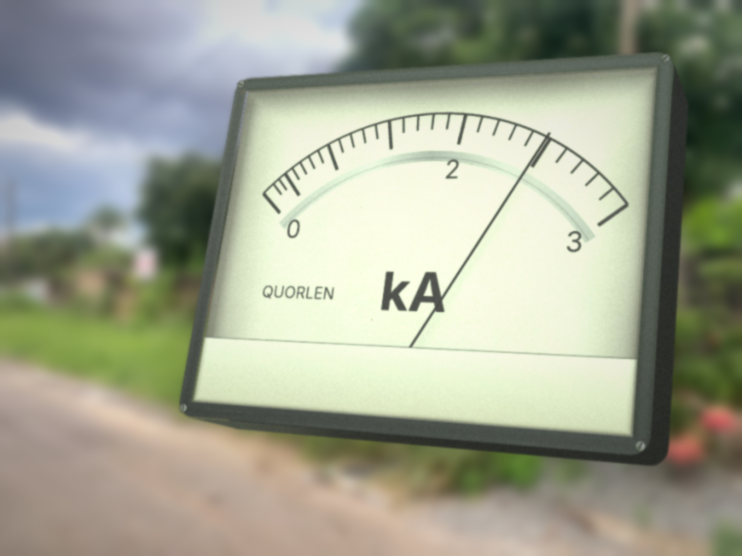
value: 2.5
